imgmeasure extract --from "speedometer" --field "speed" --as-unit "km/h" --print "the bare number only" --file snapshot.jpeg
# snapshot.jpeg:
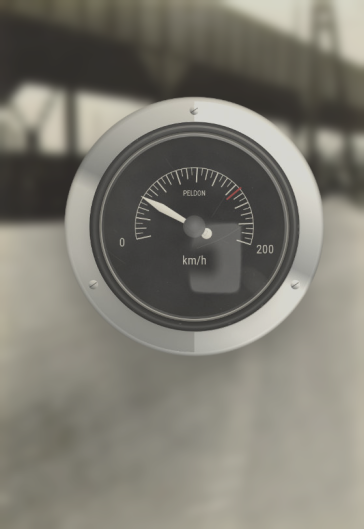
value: 40
